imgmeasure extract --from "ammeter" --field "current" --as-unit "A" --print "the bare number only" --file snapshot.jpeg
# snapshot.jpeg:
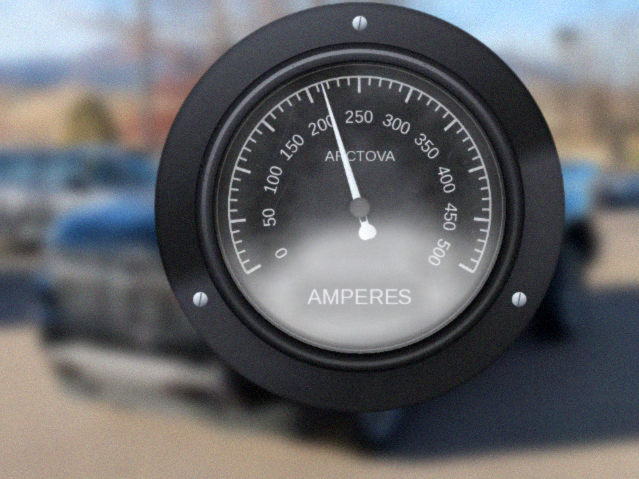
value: 215
